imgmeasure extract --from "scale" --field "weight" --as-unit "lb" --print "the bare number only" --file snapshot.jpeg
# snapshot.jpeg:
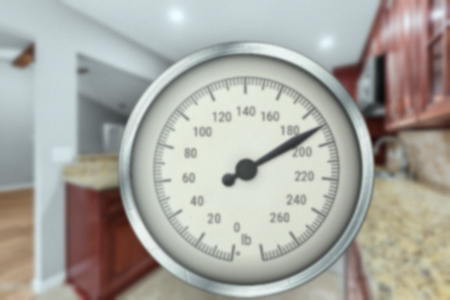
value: 190
